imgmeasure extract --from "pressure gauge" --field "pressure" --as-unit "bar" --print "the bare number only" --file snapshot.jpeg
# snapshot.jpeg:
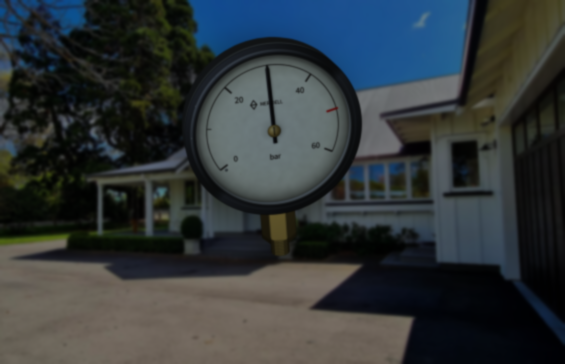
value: 30
